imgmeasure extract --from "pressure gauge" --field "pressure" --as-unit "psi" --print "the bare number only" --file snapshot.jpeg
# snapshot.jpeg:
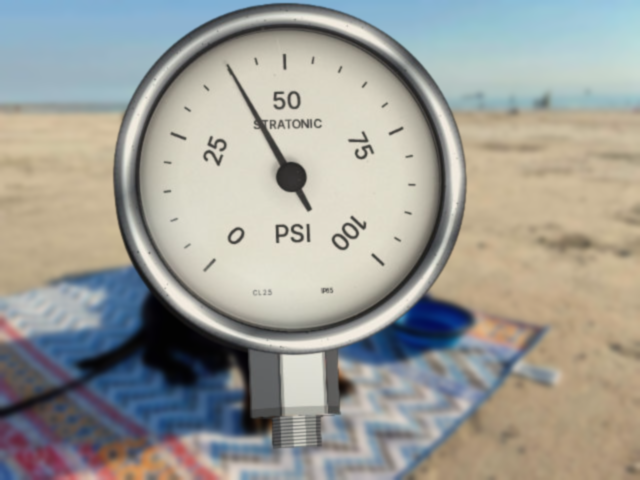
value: 40
